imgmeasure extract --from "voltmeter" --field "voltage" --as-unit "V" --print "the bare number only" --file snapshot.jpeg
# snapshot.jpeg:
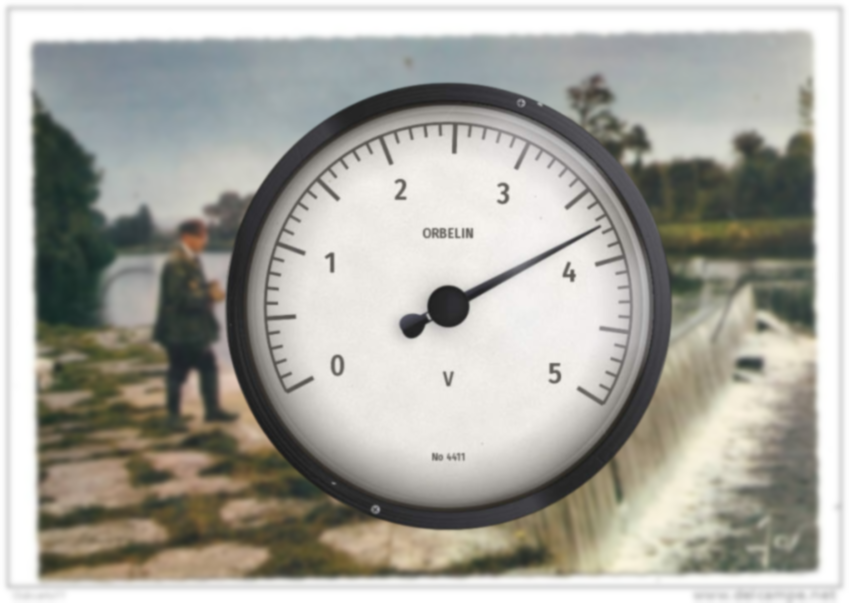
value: 3.75
